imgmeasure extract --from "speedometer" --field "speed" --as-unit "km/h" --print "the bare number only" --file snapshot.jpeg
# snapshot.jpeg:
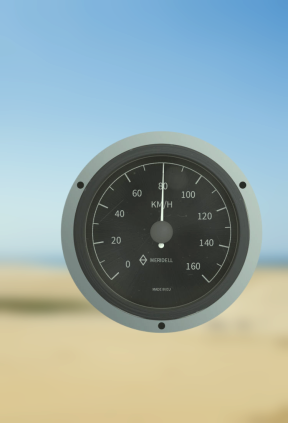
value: 80
